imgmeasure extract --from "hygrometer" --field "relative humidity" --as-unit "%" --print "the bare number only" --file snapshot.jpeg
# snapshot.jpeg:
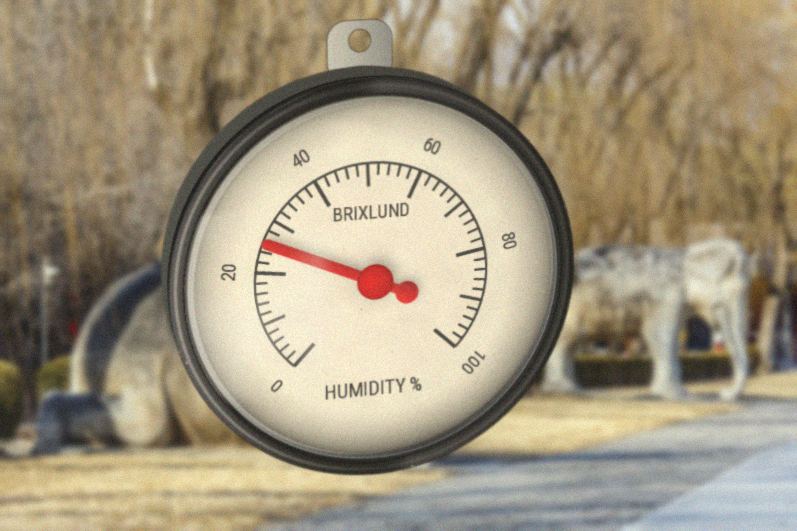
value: 26
